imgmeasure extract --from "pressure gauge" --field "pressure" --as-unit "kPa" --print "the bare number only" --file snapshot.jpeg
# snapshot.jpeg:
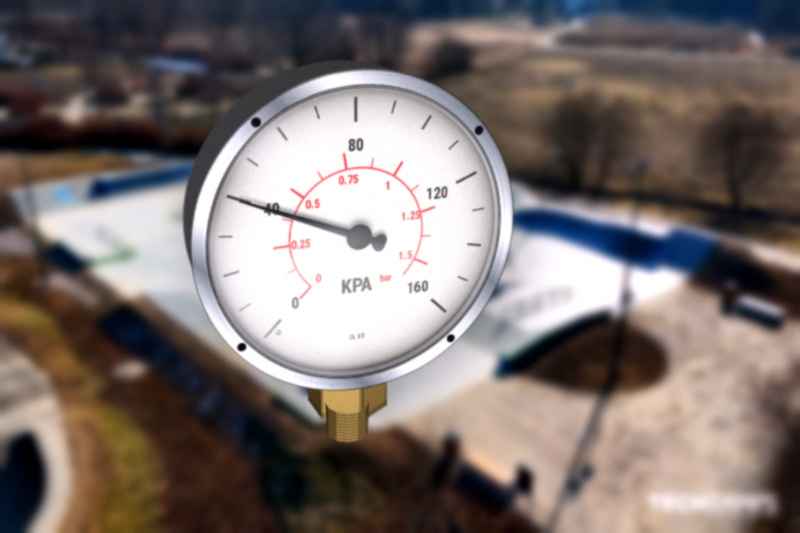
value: 40
